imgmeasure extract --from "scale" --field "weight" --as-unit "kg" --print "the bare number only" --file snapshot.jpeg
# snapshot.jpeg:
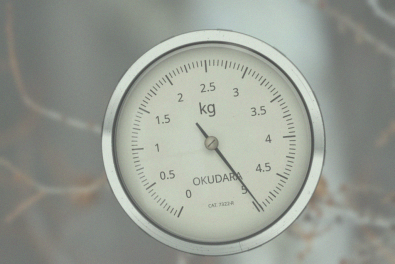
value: 4.95
